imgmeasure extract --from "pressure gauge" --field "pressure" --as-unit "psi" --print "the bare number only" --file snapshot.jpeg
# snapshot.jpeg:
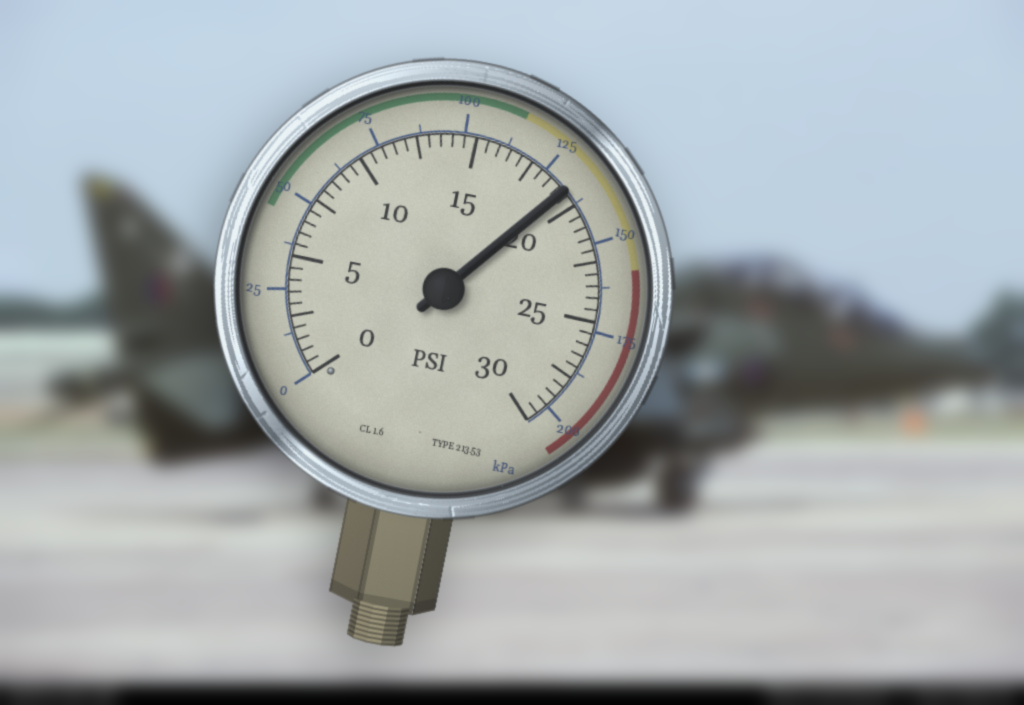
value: 19.25
